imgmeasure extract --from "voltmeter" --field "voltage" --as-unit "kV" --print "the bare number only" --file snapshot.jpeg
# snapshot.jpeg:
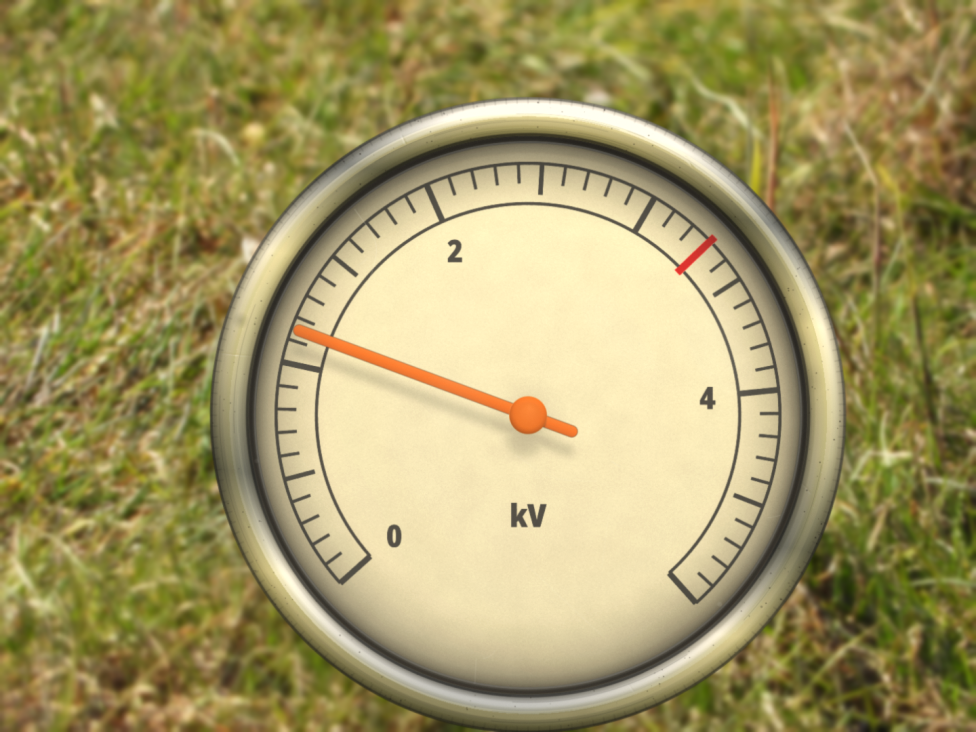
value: 1.15
